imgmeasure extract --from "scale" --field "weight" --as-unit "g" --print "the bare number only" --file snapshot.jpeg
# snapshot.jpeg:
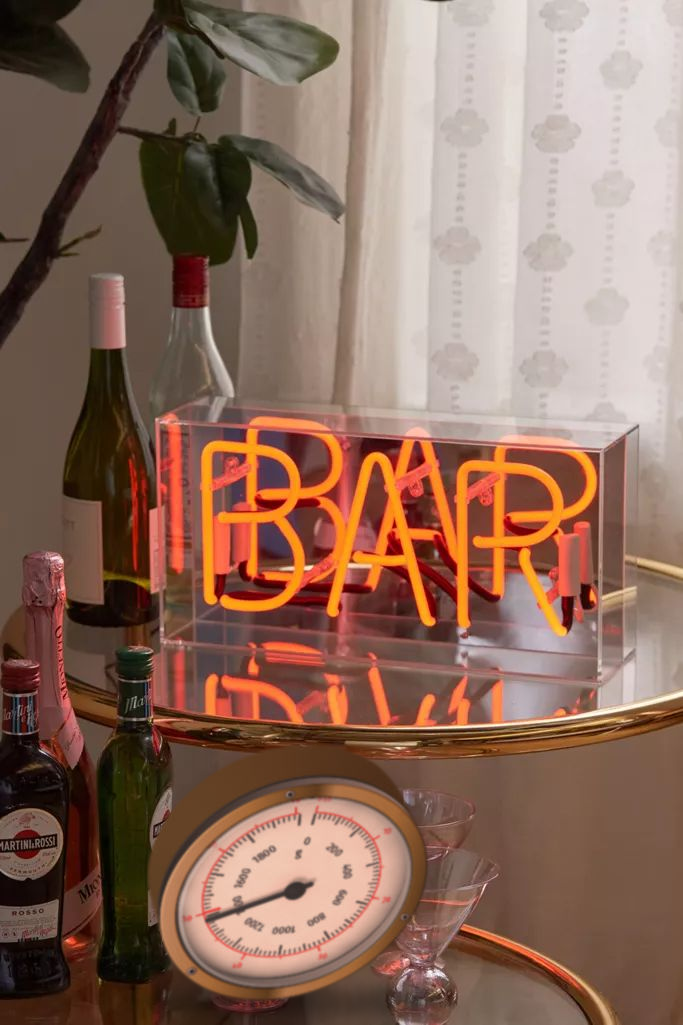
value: 1400
